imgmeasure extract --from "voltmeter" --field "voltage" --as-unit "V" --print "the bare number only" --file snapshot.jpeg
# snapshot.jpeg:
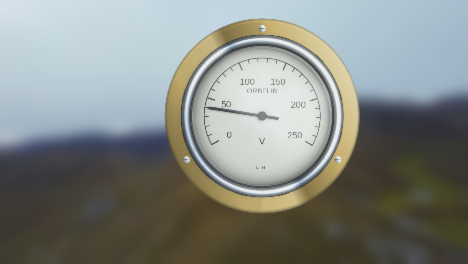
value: 40
